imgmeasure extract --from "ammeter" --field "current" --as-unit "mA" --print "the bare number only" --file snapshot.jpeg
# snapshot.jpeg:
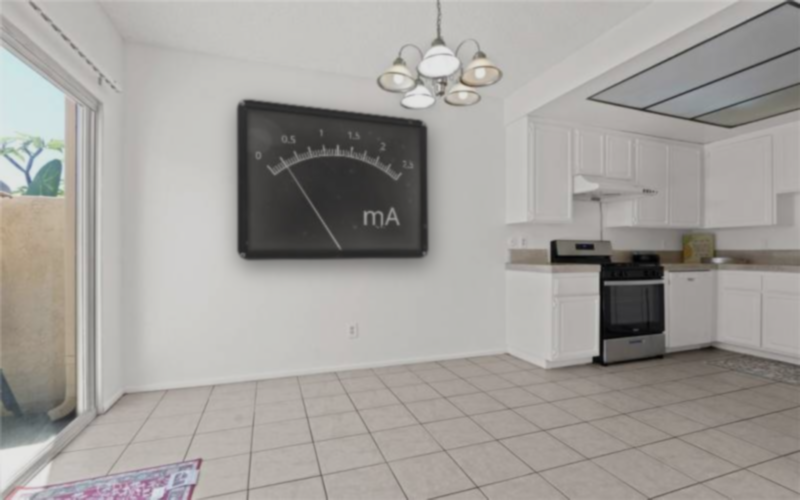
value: 0.25
